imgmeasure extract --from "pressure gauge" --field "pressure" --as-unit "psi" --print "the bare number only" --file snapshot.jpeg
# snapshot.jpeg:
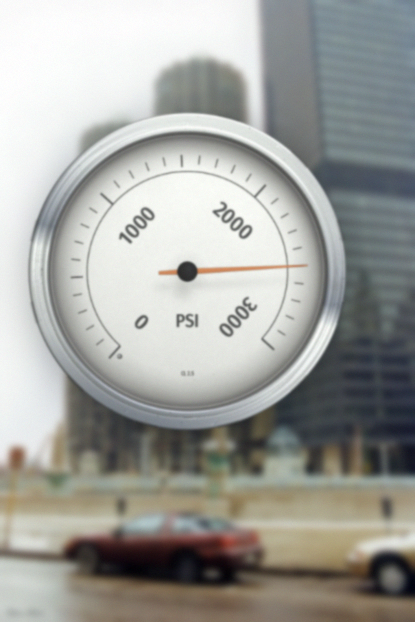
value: 2500
